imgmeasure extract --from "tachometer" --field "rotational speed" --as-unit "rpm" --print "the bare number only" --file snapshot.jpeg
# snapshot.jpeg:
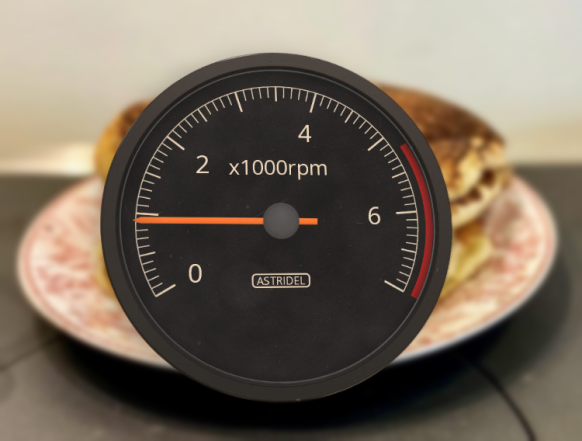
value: 900
